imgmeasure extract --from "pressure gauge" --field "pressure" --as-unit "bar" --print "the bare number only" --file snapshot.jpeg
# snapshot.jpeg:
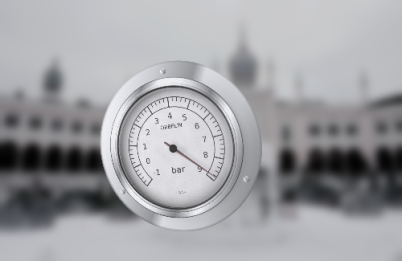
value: 8.8
